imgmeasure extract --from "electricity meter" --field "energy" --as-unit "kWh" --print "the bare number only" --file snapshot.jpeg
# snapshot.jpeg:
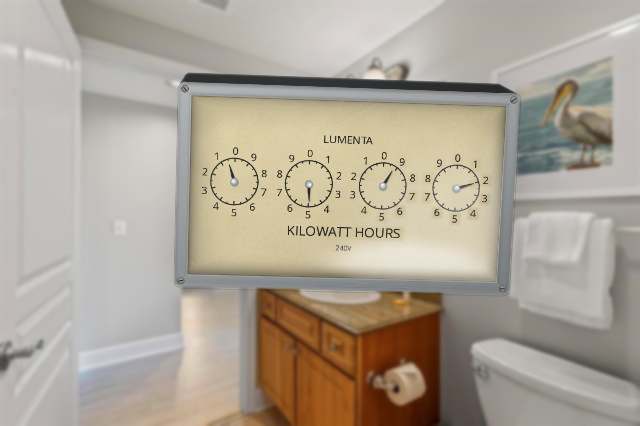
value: 492
